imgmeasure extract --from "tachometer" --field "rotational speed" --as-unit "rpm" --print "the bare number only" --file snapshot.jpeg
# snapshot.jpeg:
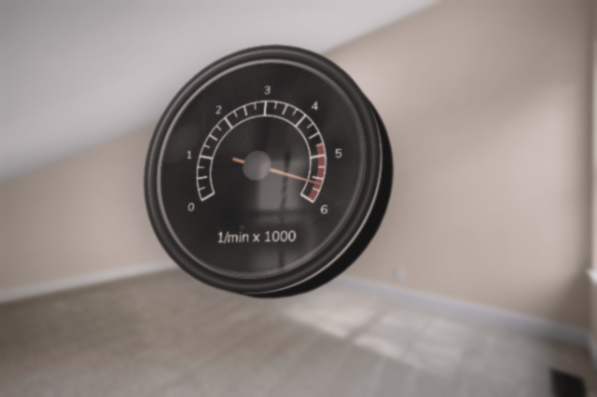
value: 5625
